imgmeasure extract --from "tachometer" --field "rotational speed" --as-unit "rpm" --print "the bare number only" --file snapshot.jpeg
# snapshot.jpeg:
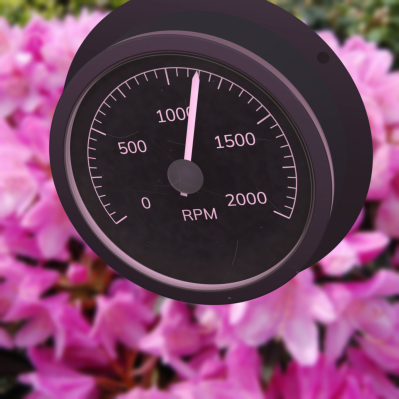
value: 1150
